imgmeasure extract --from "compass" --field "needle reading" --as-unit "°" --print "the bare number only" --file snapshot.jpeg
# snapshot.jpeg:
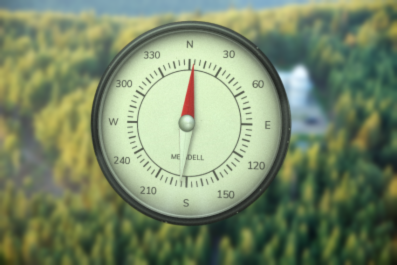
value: 5
